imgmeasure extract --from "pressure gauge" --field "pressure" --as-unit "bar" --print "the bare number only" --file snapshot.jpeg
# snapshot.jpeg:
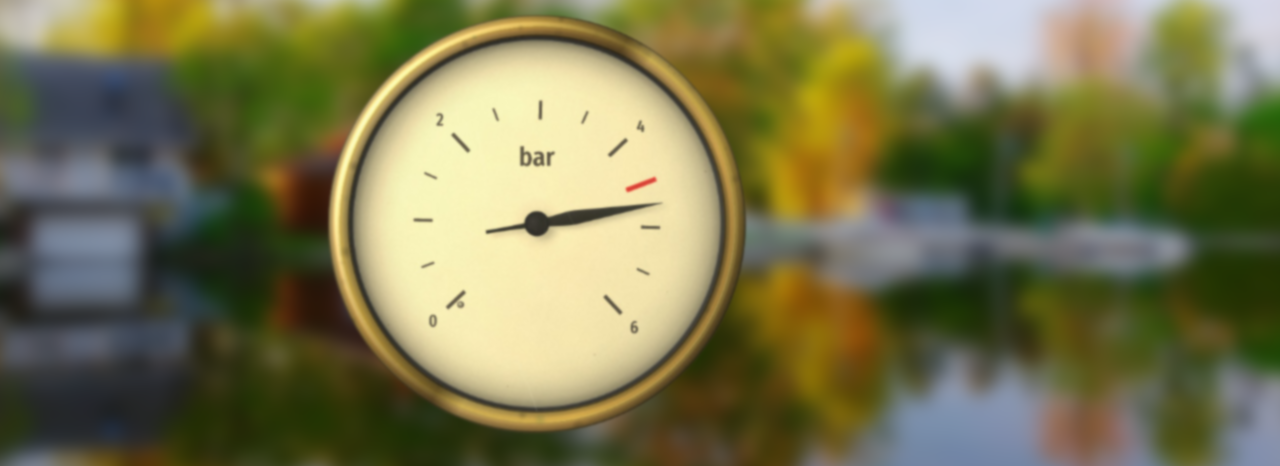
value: 4.75
